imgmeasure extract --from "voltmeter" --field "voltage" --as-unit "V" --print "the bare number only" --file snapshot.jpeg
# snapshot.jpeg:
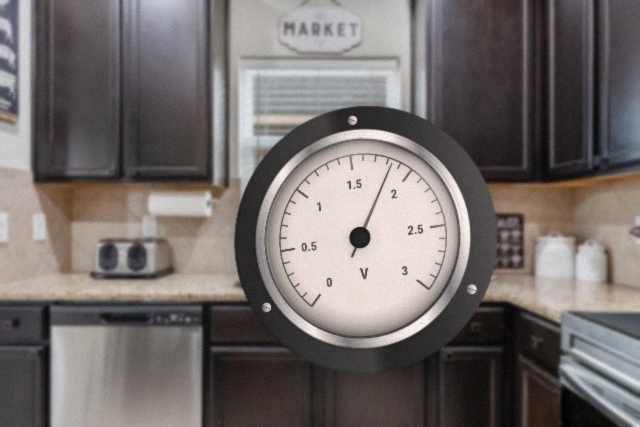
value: 1.85
